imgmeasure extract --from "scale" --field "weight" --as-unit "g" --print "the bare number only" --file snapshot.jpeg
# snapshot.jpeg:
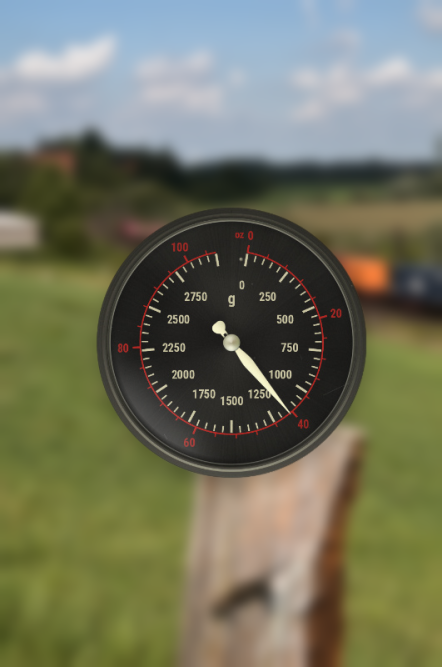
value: 1150
